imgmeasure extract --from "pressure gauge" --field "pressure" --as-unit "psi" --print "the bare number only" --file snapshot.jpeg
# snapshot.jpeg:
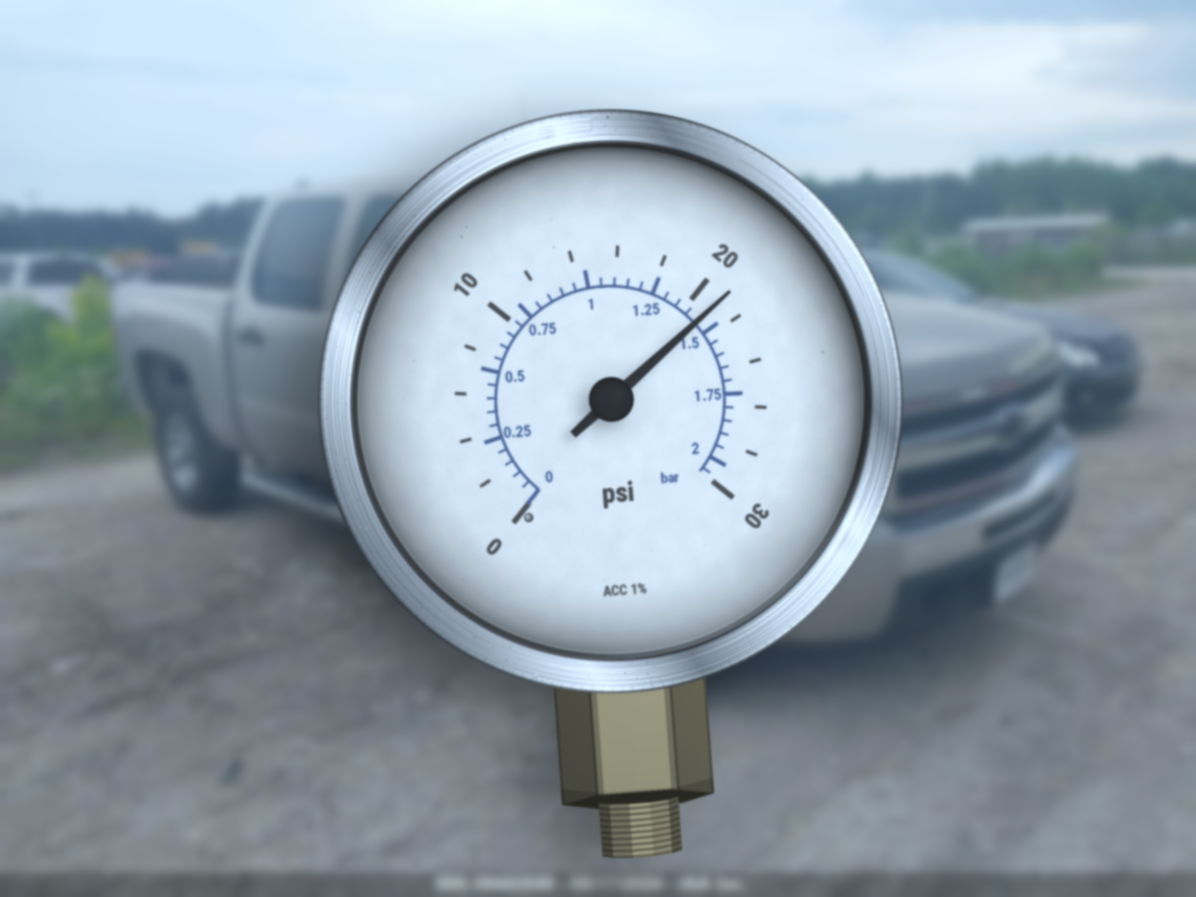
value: 21
